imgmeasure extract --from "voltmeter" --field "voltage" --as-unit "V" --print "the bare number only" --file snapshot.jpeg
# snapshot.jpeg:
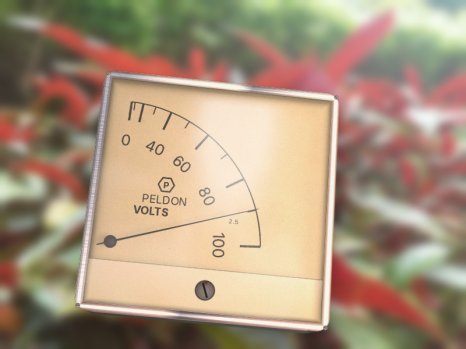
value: 90
